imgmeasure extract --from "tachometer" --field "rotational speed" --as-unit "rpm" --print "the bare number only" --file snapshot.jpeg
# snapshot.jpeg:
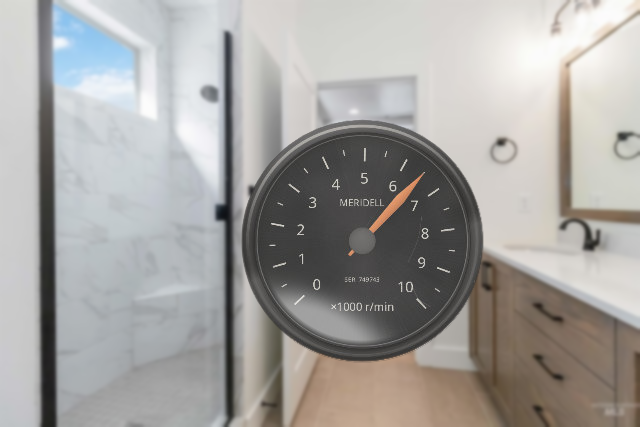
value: 6500
